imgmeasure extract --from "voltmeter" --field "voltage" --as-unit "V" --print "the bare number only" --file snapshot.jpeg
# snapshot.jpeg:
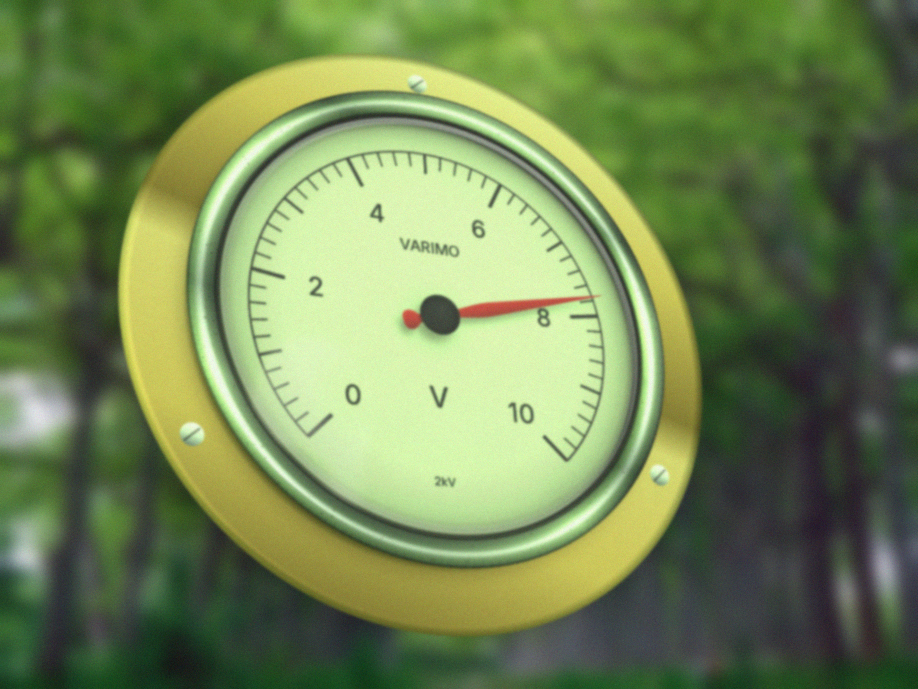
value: 7.8
